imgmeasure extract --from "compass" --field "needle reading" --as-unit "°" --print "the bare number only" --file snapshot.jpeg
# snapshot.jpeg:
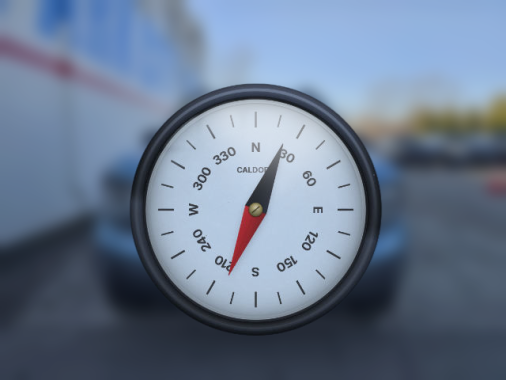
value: 202.5
